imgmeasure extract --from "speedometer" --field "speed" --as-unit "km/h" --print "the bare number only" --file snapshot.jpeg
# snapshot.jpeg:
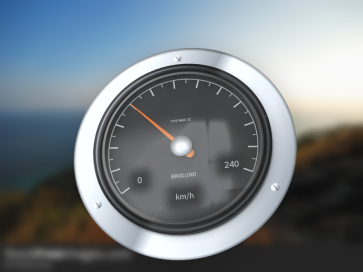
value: 80
